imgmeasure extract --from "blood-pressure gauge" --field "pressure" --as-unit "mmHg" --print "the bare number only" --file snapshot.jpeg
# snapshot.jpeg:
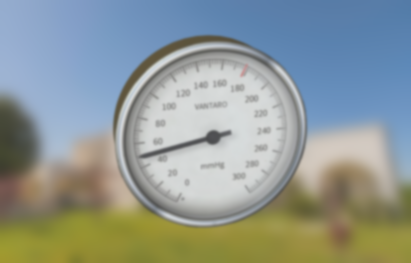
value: 50
